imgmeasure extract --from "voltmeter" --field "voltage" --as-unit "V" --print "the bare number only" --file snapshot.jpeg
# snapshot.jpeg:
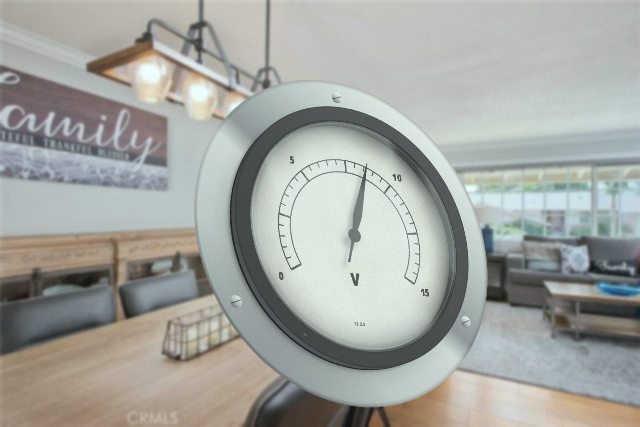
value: 8.5
